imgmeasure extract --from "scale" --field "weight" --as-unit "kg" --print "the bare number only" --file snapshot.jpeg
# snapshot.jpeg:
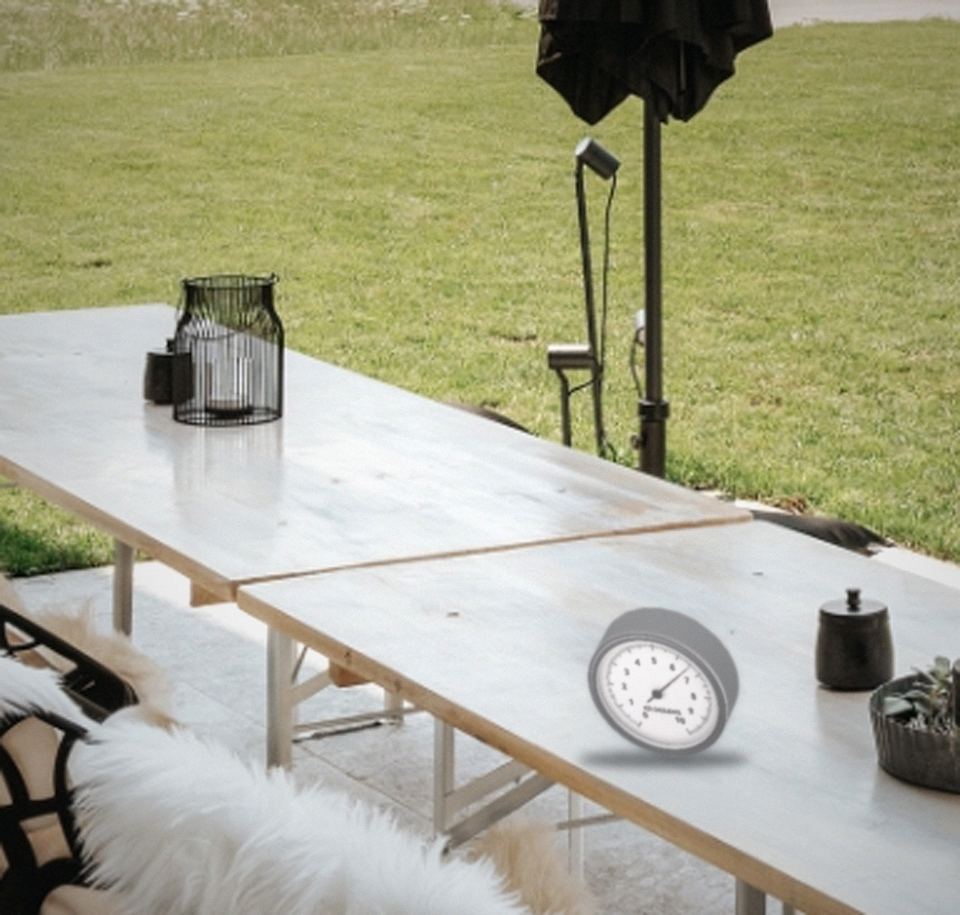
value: 6.5
